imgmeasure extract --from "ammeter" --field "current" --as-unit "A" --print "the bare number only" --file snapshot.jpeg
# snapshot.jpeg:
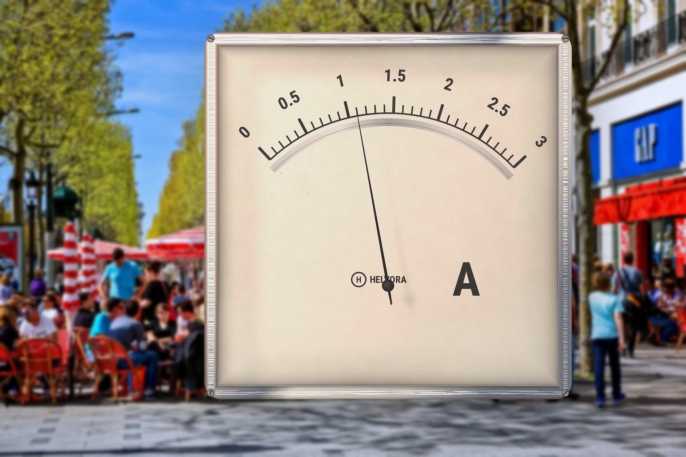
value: 1.1
